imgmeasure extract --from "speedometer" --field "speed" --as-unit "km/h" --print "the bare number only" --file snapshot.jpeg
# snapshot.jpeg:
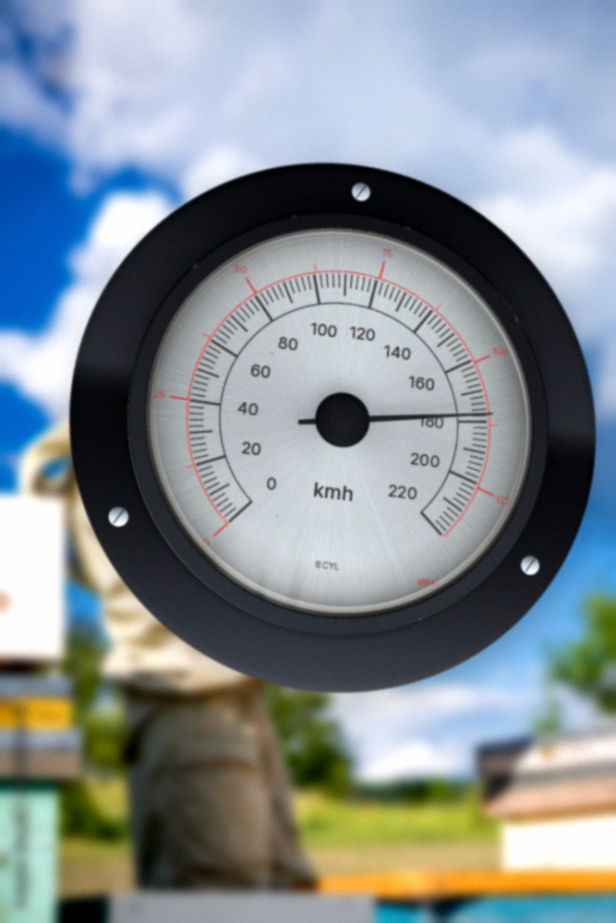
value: 178
